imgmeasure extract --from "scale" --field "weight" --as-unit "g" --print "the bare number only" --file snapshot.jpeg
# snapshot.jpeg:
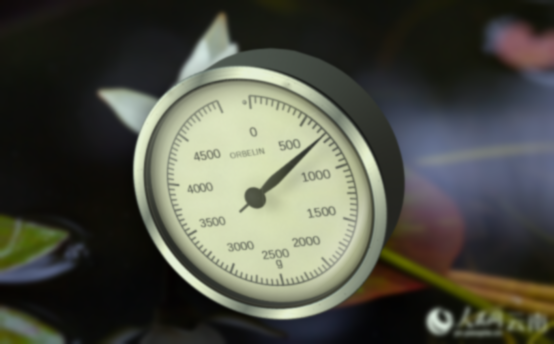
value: 700
